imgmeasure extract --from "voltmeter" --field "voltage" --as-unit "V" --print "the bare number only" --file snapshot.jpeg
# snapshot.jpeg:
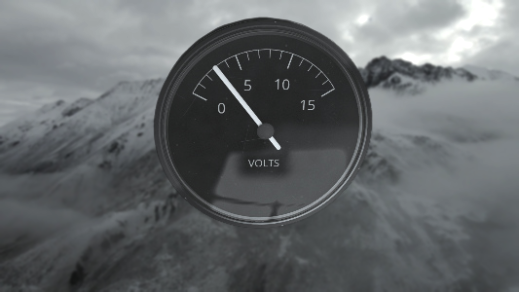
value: 3
